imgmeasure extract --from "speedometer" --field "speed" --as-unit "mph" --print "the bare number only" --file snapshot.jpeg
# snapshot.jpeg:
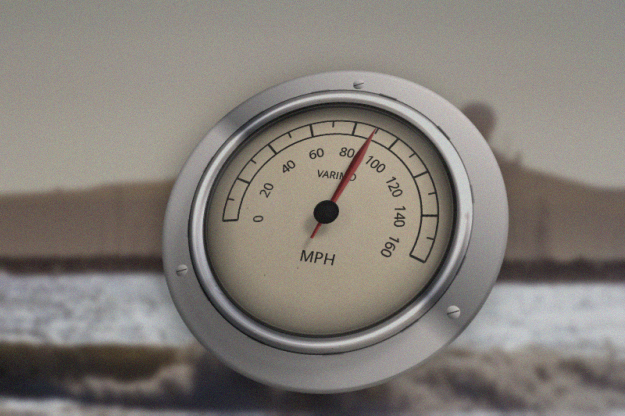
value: 90
